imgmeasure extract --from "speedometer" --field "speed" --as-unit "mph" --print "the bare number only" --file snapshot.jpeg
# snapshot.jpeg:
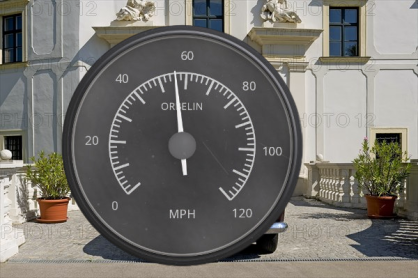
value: 56
